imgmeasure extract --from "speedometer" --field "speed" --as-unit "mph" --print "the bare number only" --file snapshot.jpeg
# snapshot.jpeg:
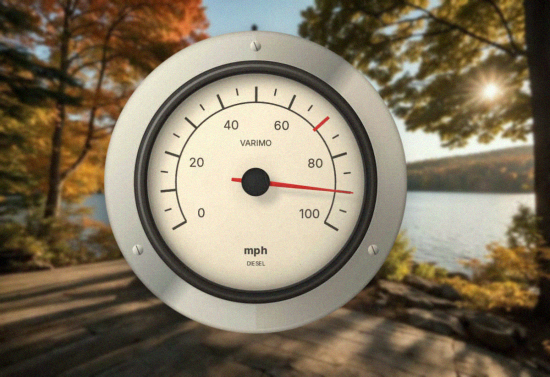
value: 90
